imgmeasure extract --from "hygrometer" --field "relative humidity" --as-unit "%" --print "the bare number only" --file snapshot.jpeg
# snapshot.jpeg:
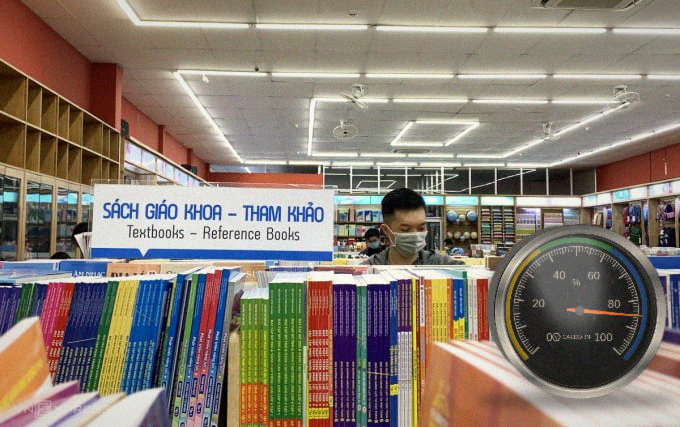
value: 85
